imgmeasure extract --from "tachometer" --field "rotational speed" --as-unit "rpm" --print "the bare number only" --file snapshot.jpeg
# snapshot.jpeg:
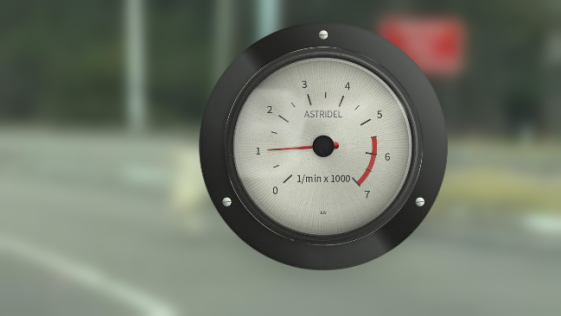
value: 1000
